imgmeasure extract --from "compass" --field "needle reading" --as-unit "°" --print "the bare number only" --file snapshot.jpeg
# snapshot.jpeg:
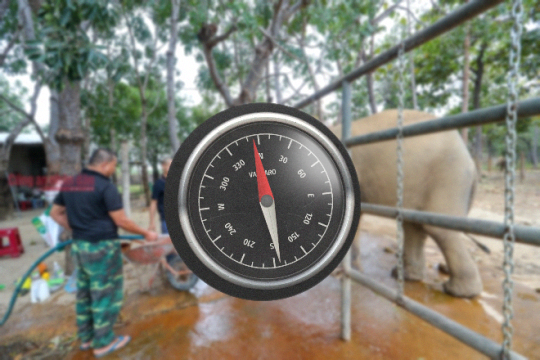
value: 355
